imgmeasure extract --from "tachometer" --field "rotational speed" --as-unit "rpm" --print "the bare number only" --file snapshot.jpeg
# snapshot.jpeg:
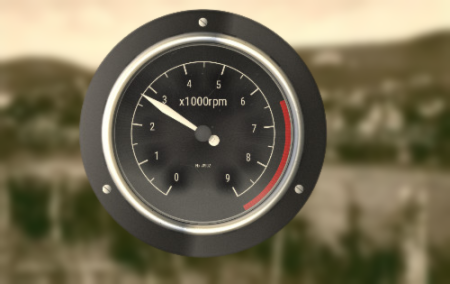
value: 2750
